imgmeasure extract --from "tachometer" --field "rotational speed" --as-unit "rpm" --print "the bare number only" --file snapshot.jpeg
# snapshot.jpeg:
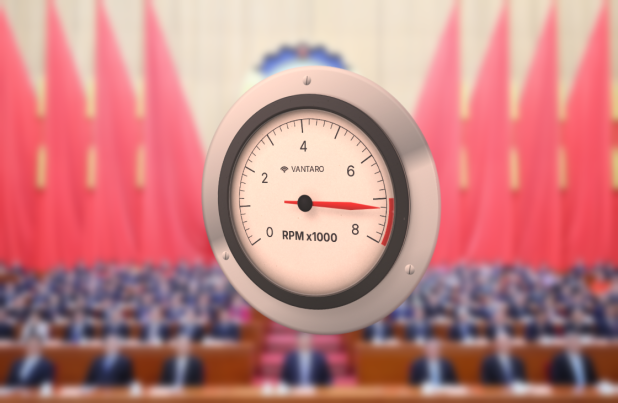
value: 7200
